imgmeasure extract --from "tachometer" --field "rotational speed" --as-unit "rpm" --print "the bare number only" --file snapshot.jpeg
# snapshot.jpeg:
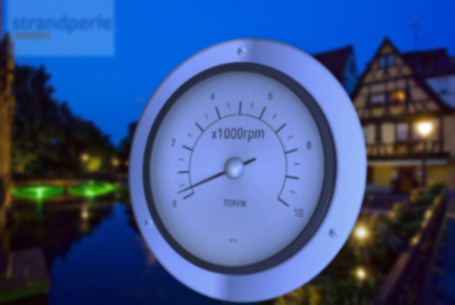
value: 250
